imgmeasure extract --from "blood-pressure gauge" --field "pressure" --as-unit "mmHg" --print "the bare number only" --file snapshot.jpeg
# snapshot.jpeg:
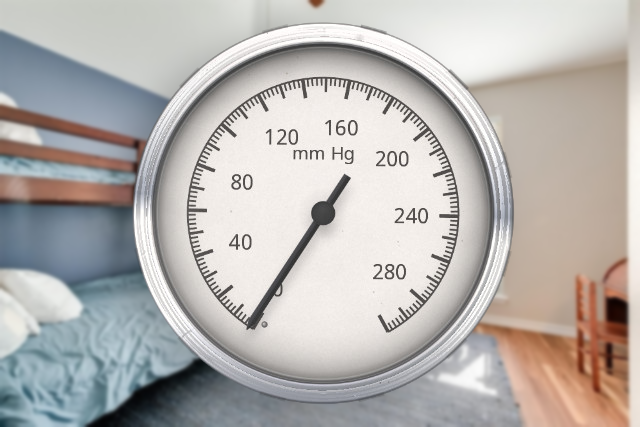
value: 2
